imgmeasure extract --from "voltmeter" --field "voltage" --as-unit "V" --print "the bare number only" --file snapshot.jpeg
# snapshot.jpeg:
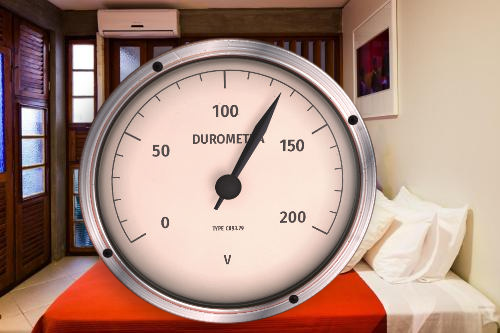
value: 125
